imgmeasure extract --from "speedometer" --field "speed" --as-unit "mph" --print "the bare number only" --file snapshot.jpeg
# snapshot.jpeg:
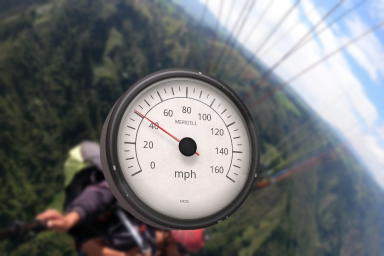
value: 40
